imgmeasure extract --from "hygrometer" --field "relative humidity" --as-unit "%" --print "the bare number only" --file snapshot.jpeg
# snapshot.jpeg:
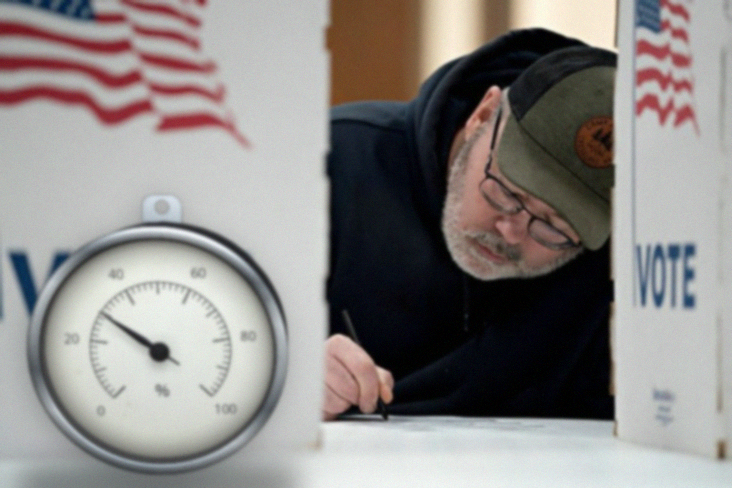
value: 30
